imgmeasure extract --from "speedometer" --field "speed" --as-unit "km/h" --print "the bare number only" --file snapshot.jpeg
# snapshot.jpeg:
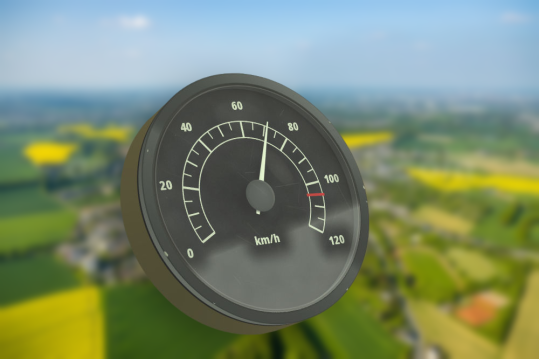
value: 70
